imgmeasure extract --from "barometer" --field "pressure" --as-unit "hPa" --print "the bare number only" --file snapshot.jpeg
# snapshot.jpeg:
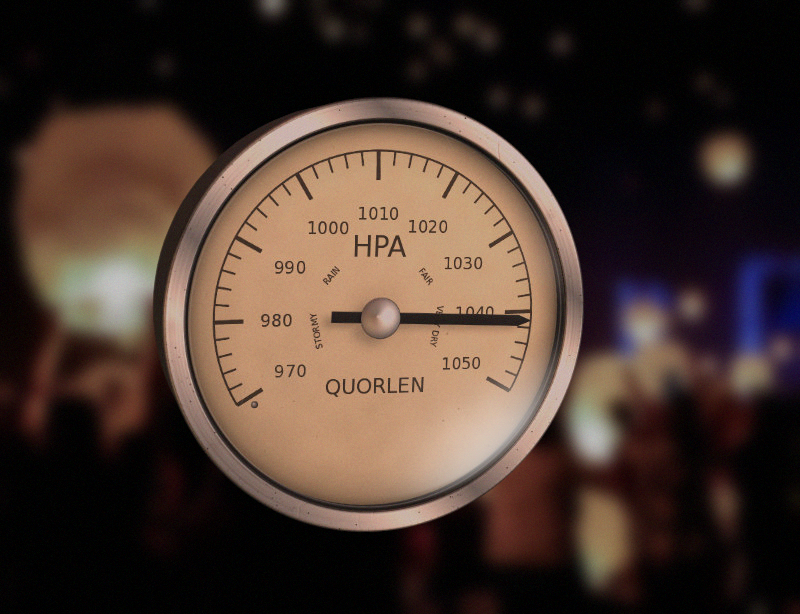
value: 1041
